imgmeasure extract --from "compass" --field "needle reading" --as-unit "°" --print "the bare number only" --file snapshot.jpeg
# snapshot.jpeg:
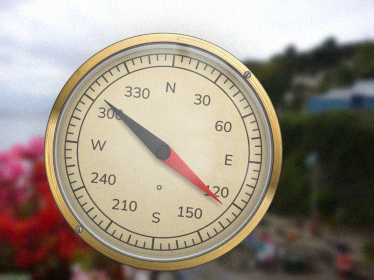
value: 125
